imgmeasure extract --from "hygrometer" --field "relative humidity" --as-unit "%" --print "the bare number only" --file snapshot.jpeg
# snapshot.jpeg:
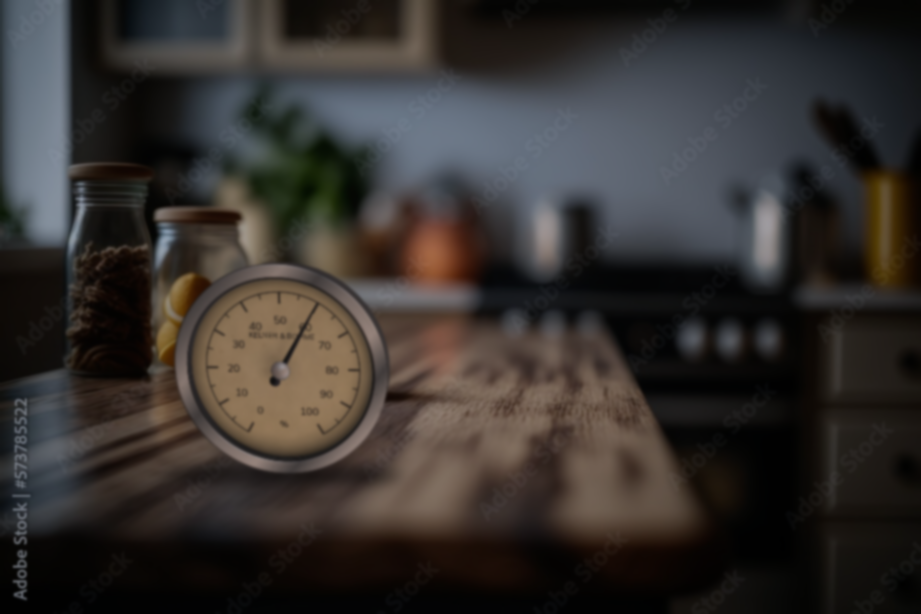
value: 60
